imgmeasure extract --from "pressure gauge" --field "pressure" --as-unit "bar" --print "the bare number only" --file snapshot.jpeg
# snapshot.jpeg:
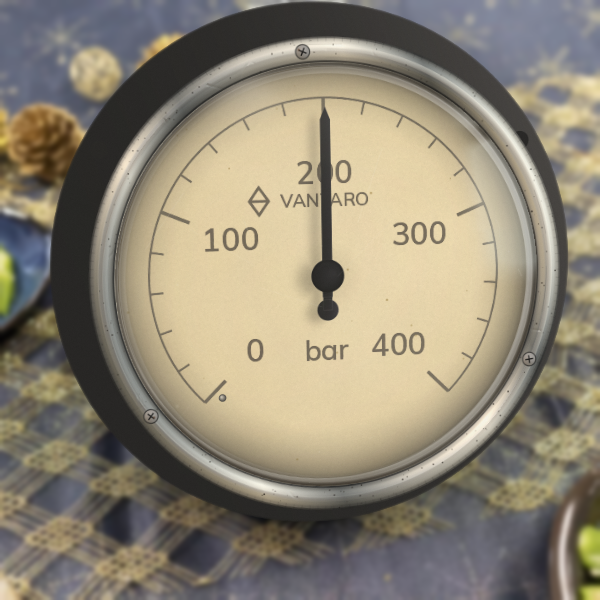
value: 200
